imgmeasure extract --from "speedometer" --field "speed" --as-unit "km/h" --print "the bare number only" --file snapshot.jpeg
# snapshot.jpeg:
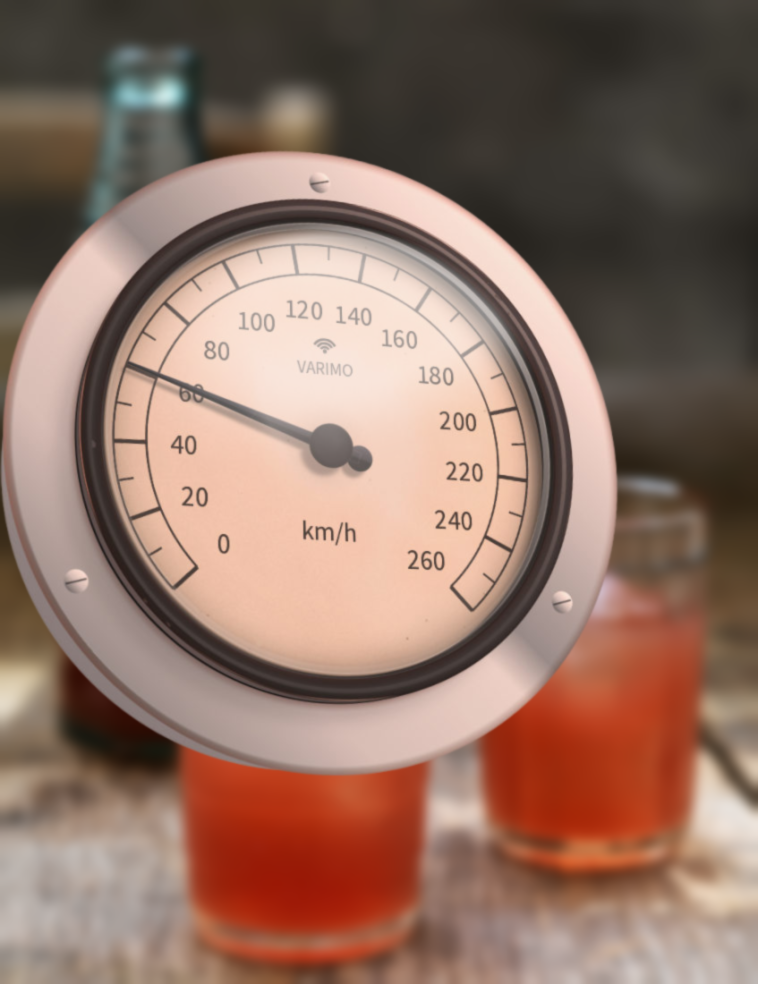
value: 60
